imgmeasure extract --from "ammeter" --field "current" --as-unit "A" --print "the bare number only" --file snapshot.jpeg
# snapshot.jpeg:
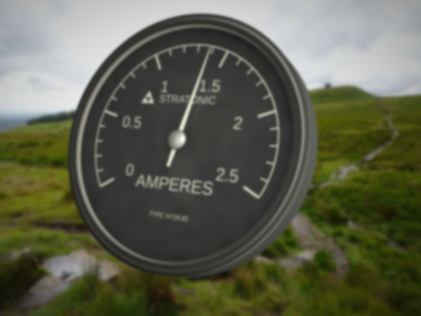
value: 1.4
